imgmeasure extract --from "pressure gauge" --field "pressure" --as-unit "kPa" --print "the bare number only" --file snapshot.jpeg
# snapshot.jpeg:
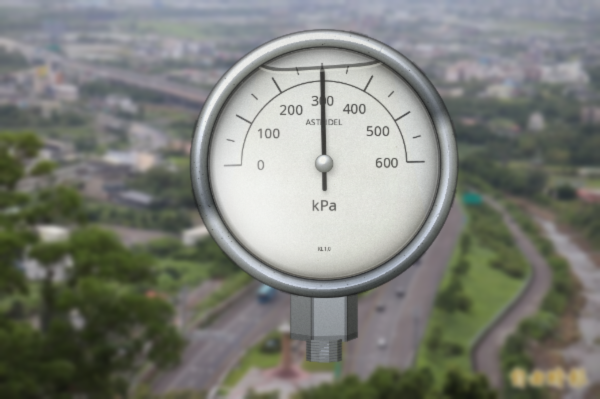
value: 300
